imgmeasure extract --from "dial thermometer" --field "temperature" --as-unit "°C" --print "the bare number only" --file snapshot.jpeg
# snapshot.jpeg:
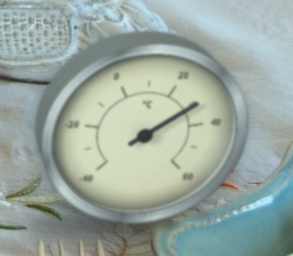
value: 30
